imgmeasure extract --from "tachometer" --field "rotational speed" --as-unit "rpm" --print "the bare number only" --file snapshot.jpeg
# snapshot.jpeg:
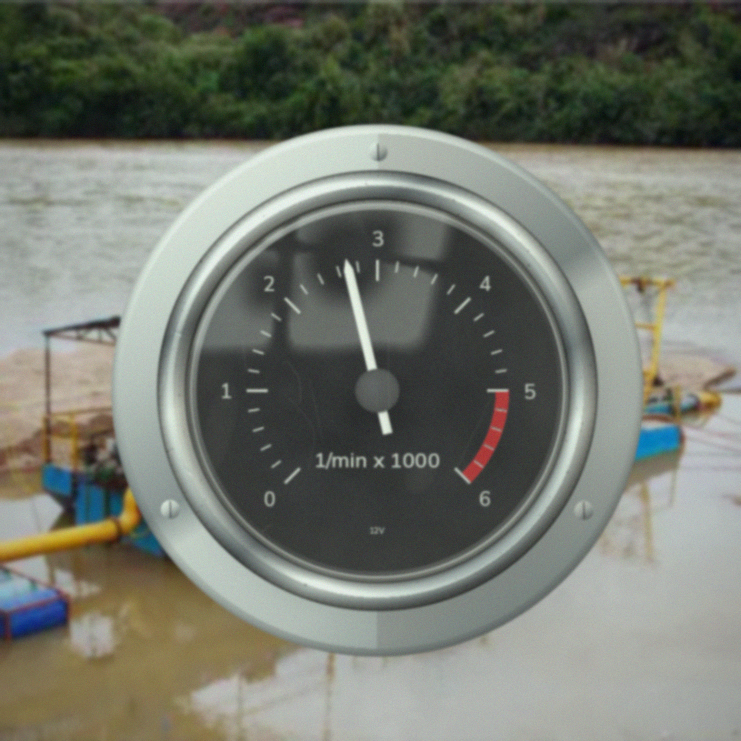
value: 2700
